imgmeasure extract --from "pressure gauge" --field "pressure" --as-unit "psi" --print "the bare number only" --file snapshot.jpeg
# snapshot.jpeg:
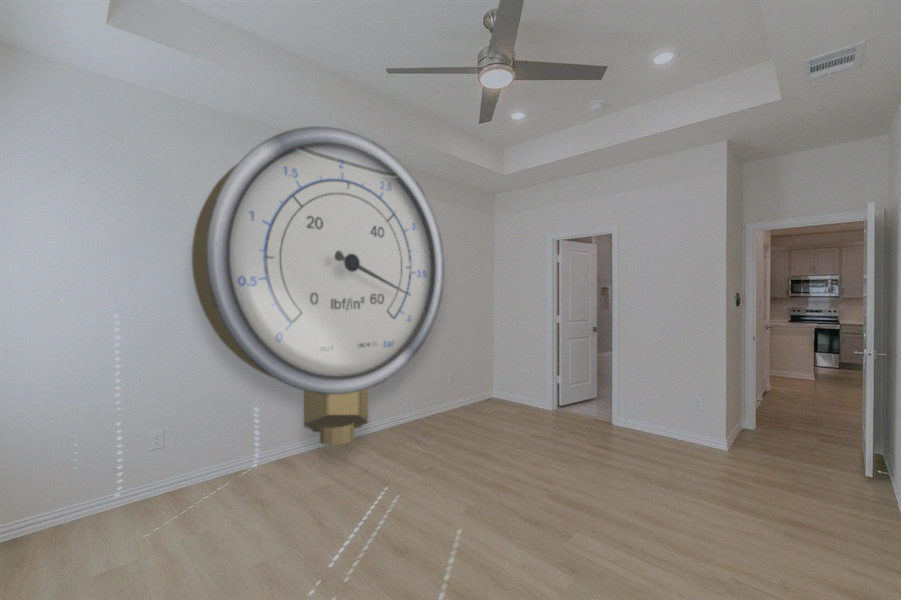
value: 55
